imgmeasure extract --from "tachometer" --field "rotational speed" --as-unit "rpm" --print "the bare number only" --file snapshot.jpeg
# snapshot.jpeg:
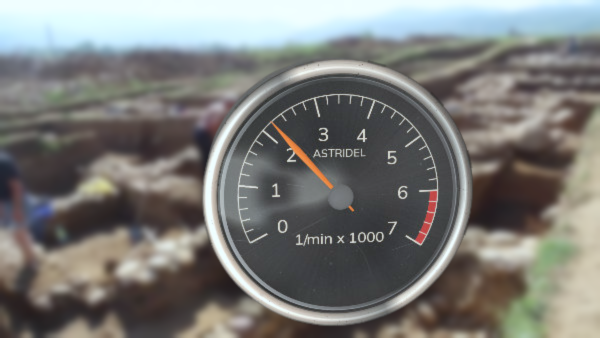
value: 2200
